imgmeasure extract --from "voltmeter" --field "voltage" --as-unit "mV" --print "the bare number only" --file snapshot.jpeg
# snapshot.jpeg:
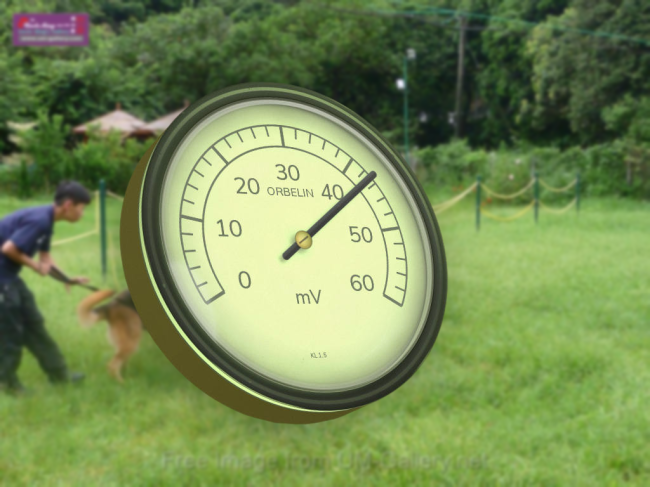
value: 43
